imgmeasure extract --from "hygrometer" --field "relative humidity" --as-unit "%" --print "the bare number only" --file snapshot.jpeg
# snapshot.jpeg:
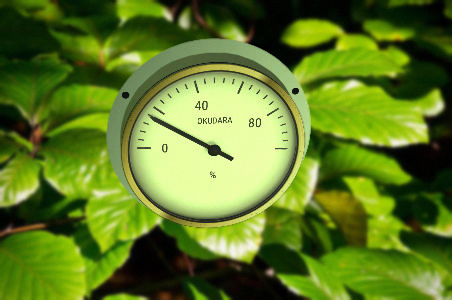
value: 16
